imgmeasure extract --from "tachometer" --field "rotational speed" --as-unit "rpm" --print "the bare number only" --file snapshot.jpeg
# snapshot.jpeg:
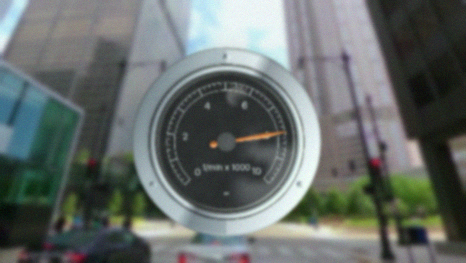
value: 8000
